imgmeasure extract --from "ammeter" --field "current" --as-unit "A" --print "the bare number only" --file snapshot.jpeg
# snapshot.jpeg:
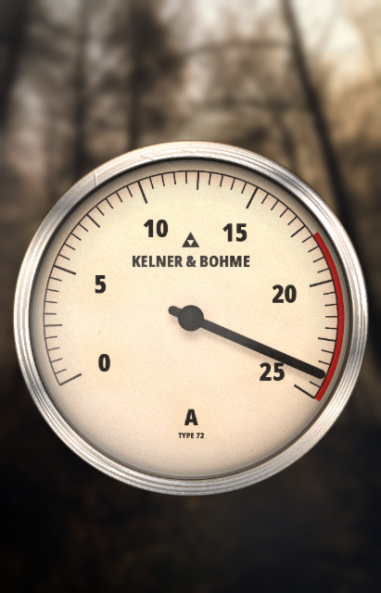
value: 24
